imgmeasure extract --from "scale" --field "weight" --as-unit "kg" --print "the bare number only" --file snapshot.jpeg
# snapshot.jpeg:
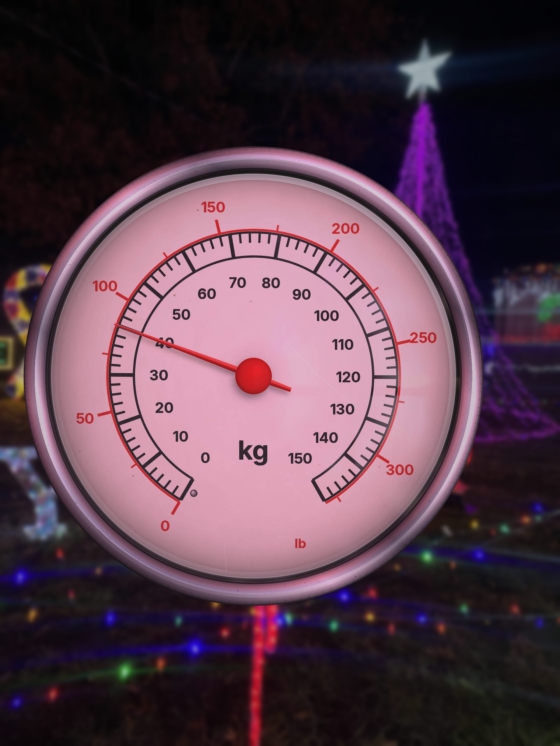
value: 40
